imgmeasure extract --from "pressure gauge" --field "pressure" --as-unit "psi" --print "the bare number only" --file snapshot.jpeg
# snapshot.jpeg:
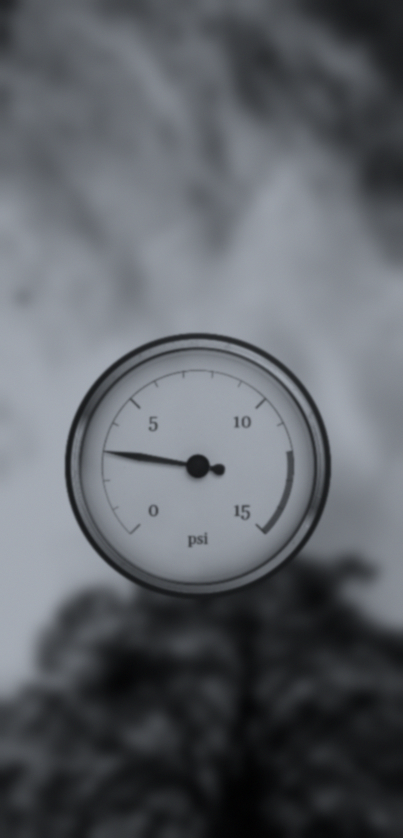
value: 3
